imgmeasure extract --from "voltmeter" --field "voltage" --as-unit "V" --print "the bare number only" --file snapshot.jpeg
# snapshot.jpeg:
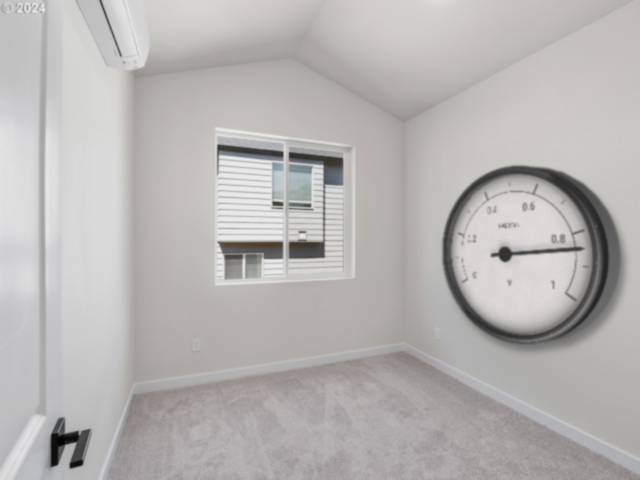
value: 0.85
